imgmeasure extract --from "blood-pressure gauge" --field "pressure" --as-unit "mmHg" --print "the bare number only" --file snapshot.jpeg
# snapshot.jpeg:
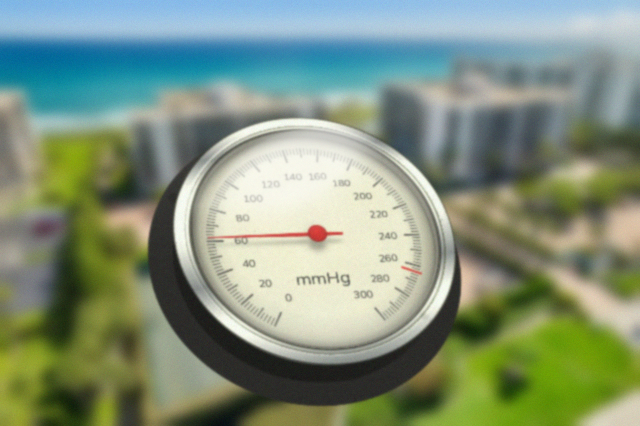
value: 60
